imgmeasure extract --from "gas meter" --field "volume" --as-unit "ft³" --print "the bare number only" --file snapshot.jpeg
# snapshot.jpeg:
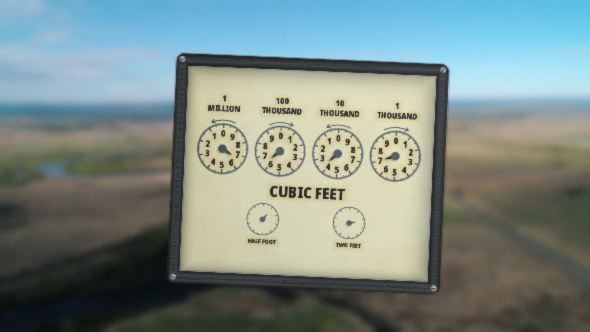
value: 663700
